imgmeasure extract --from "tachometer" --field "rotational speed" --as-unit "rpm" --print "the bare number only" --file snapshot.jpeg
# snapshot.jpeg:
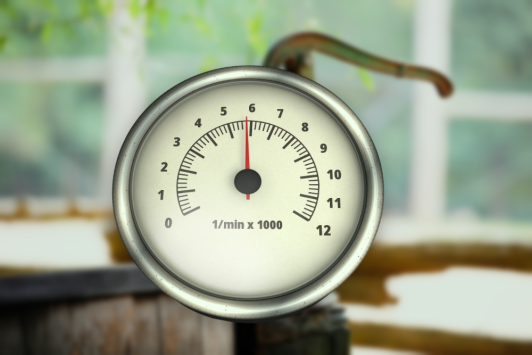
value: 5800
